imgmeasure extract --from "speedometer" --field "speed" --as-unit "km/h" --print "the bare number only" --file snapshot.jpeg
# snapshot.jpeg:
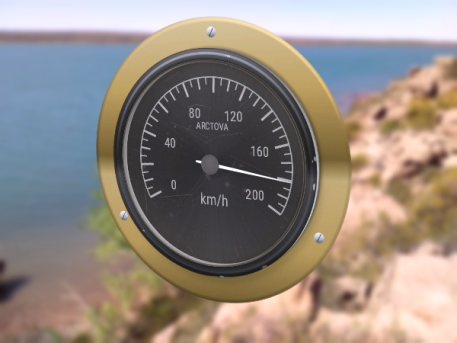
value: 180
